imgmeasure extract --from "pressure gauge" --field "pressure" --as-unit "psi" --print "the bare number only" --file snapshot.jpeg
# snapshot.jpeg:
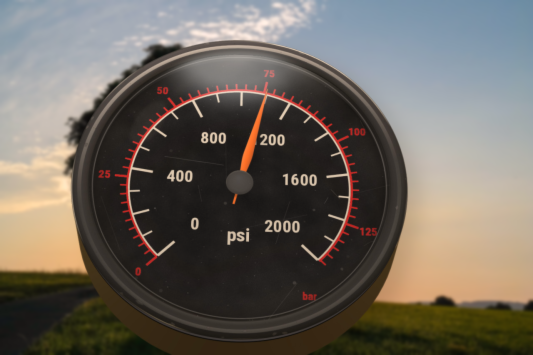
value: 1100
